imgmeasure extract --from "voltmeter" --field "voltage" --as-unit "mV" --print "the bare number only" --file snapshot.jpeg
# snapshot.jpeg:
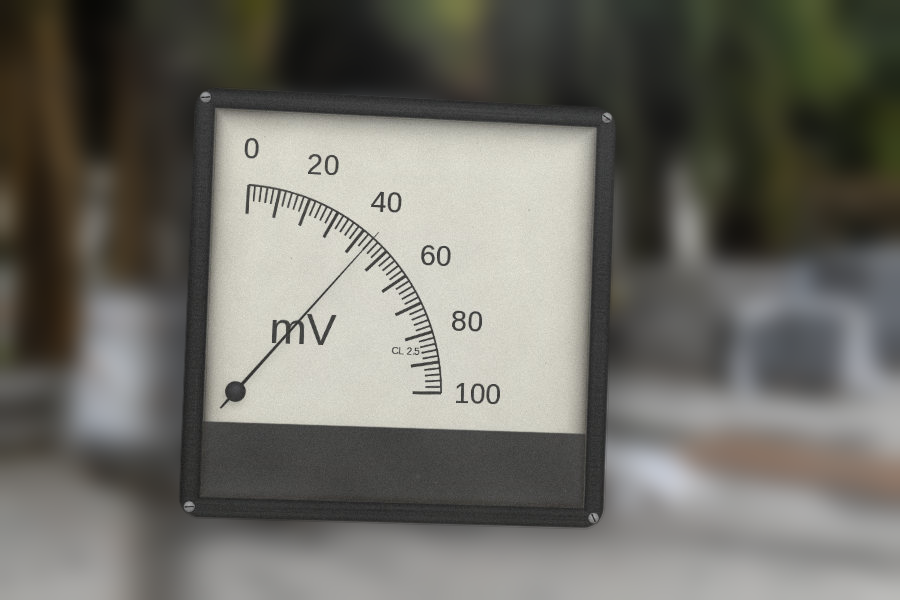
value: 44
